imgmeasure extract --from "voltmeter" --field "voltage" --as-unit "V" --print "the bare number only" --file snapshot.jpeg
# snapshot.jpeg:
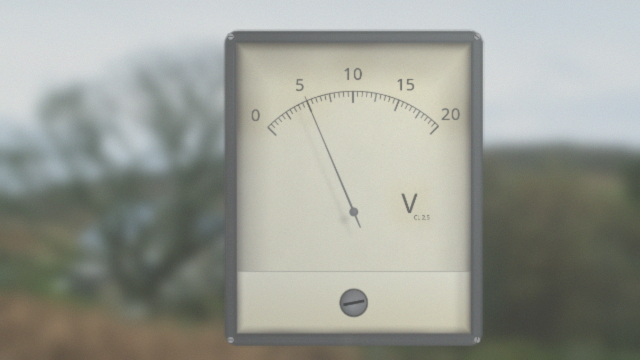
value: 5
